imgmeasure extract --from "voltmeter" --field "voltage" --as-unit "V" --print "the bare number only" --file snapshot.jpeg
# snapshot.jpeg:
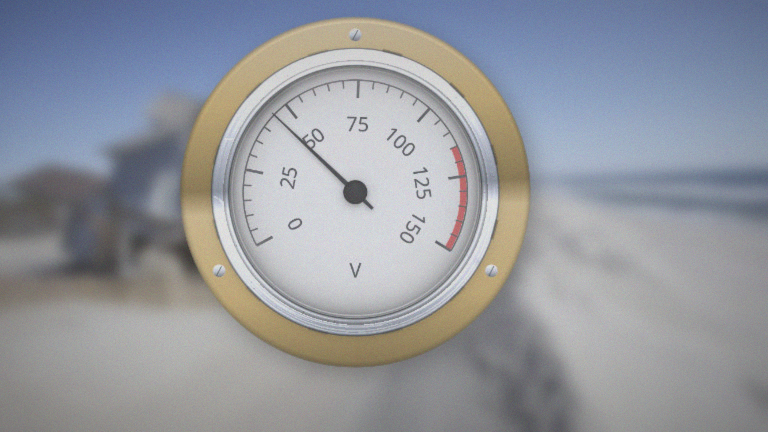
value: 45
